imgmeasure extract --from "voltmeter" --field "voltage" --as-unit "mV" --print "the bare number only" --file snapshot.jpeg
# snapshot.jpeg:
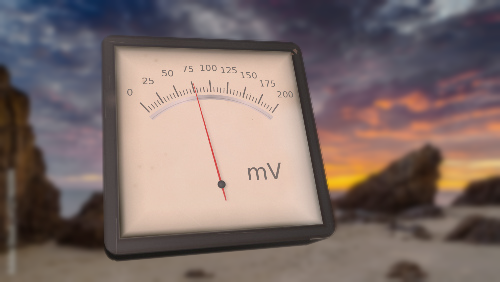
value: 75
